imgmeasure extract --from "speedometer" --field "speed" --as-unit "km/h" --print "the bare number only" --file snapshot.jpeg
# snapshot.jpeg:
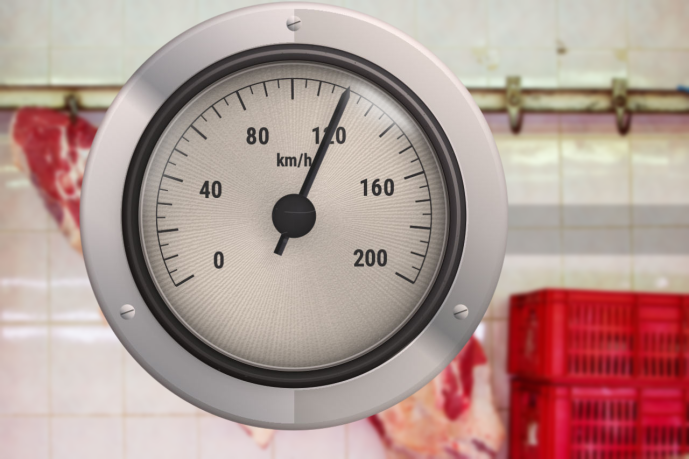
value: 120
